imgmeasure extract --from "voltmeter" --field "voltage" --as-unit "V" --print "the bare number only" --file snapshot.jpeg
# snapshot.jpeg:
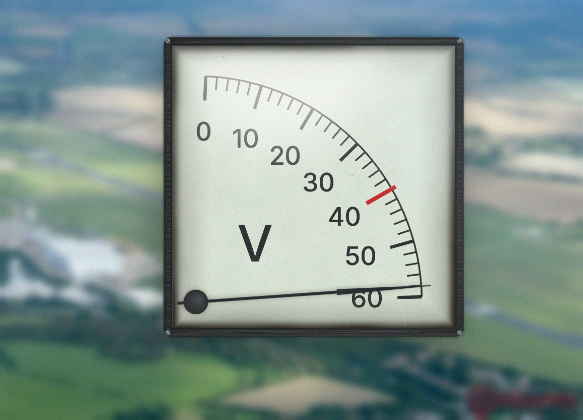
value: 58
